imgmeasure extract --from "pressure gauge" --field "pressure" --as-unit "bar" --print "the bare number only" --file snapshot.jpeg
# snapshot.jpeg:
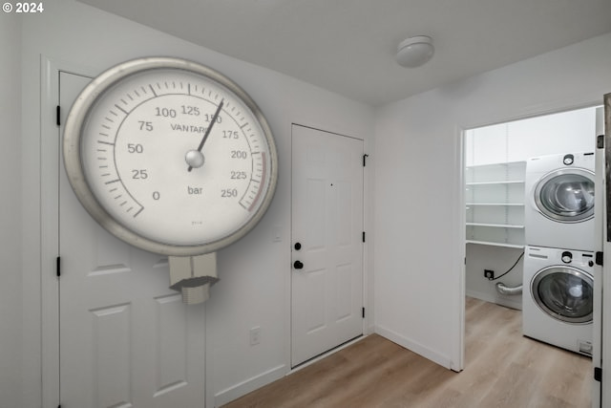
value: 150
